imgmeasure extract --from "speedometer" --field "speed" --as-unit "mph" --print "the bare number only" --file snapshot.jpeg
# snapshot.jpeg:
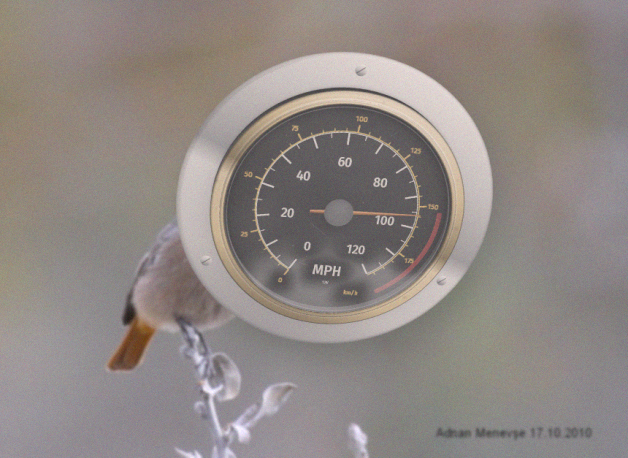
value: 95
